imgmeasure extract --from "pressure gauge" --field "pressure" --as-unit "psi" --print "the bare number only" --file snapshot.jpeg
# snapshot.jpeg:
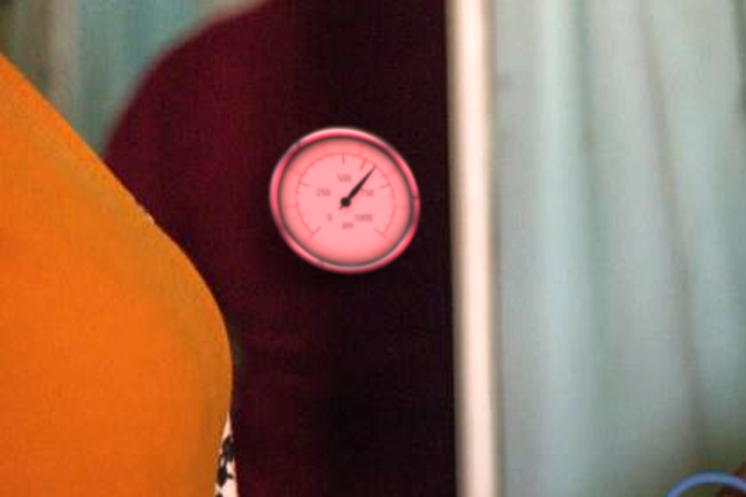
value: 650
